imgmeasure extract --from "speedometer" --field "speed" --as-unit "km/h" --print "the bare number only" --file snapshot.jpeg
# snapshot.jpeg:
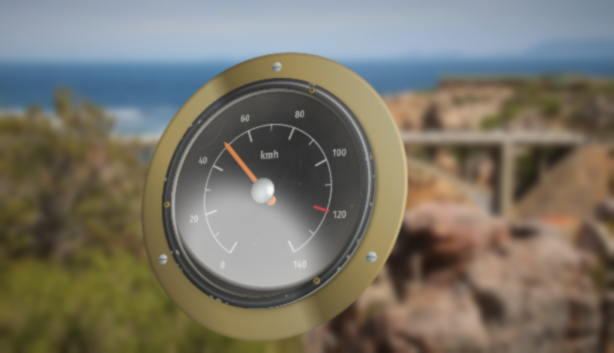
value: 50
